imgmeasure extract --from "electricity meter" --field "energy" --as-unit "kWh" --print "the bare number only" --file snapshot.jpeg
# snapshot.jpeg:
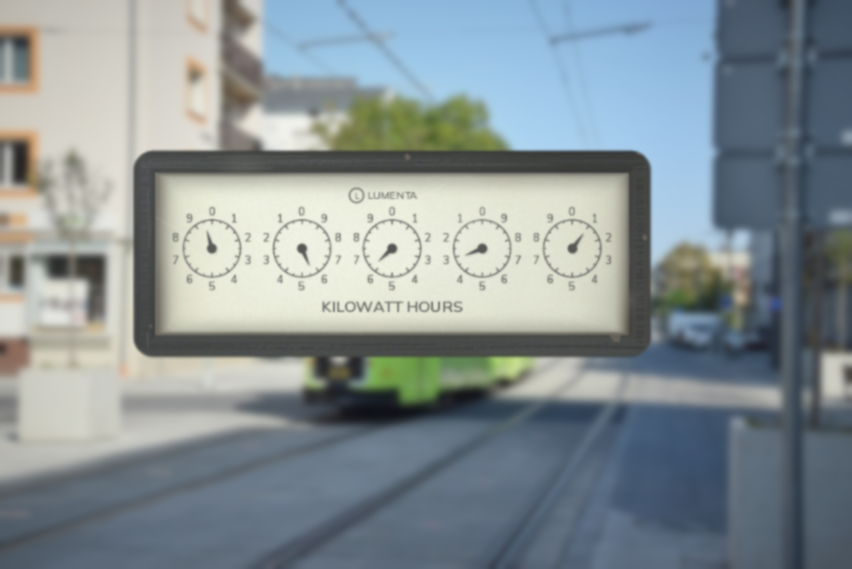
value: 95631
